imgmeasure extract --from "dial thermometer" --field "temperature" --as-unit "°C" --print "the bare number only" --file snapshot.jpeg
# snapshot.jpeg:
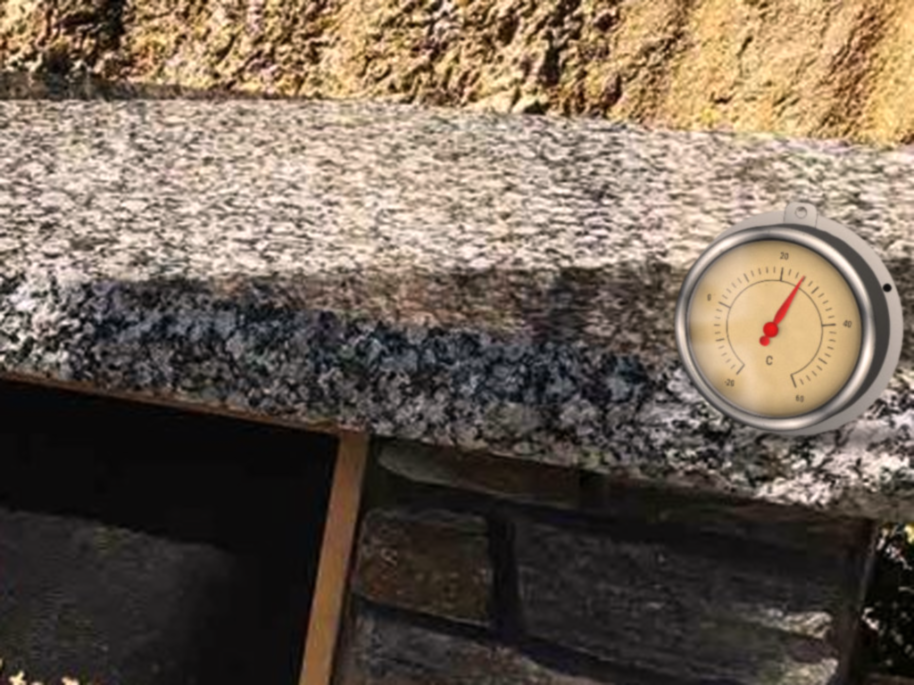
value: 26
